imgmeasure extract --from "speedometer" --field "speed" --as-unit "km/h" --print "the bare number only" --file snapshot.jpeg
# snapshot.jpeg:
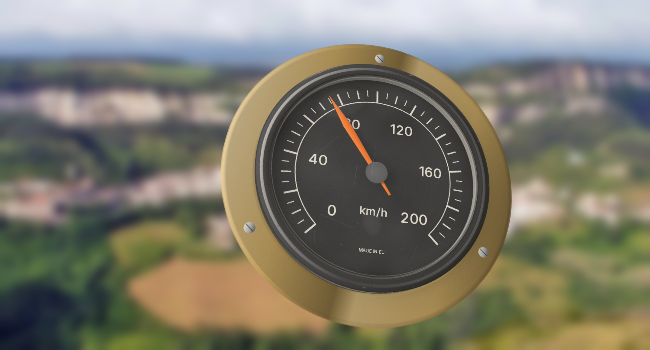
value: 75
